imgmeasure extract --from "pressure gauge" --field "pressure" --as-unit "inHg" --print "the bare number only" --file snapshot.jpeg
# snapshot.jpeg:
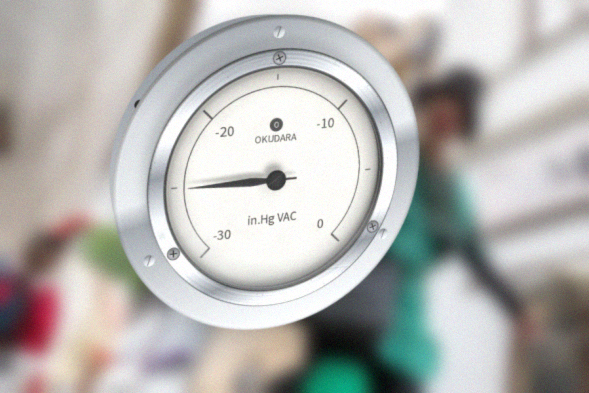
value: -25
